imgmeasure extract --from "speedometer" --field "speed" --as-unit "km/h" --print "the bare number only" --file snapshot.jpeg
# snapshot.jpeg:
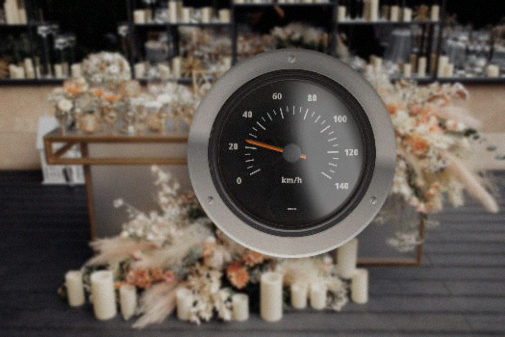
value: 25
